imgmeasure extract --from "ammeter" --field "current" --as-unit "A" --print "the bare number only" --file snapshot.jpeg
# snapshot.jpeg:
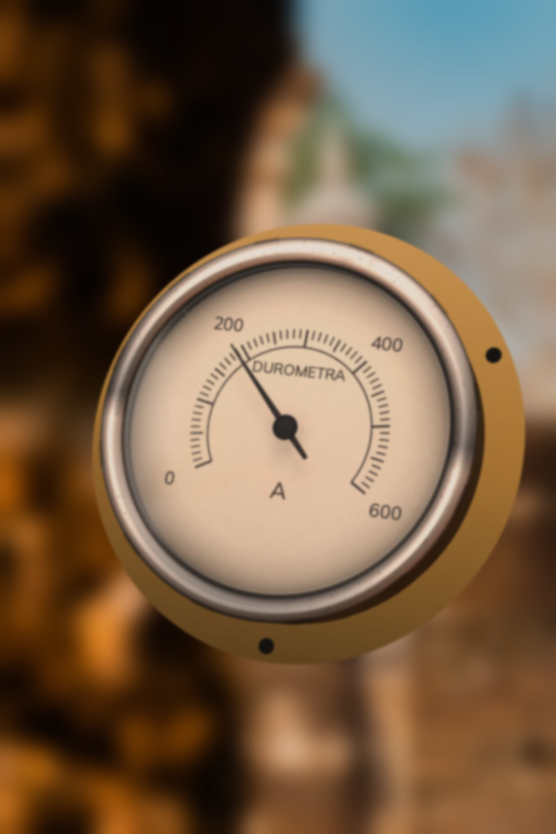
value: 190
